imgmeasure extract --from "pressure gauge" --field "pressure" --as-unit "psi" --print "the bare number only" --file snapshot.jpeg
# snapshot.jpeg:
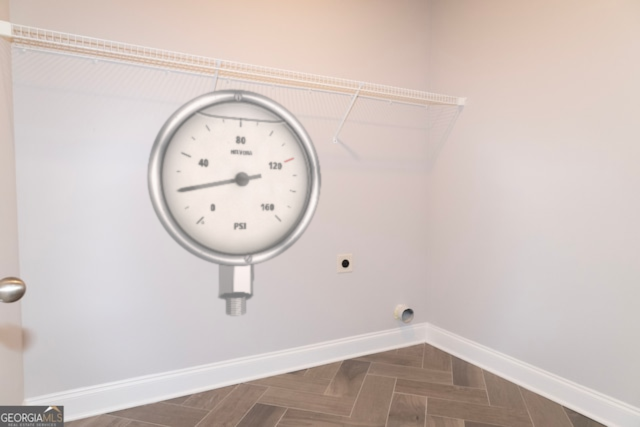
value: 20
